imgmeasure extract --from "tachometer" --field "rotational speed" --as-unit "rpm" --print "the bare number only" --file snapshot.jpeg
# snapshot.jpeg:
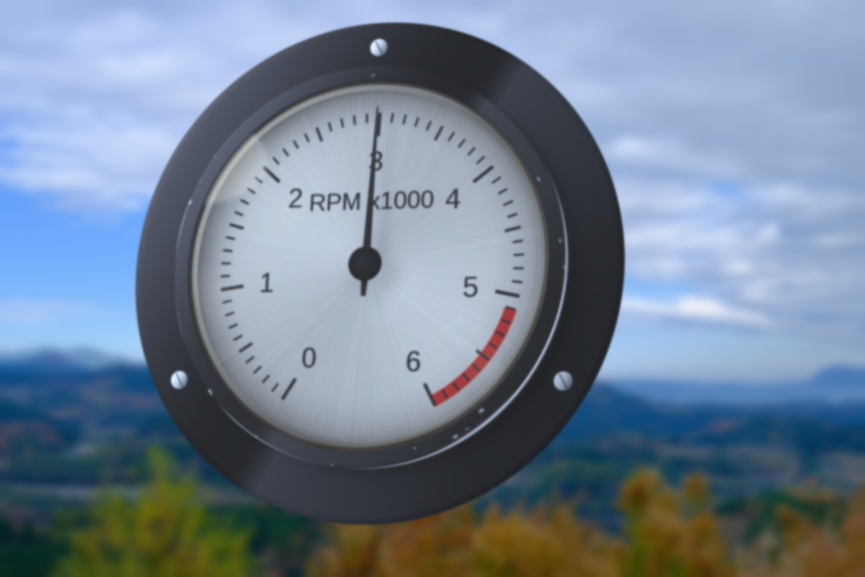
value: 3000
